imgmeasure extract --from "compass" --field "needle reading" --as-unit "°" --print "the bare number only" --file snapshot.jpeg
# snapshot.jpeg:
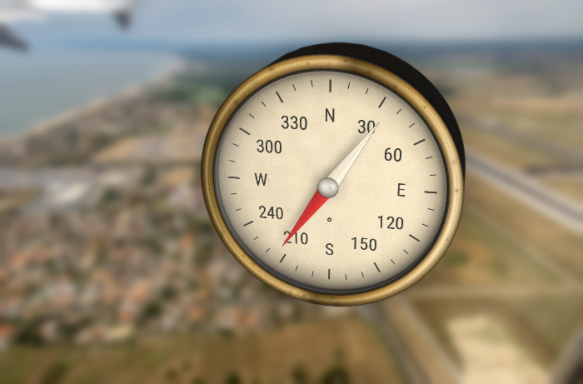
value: 215
